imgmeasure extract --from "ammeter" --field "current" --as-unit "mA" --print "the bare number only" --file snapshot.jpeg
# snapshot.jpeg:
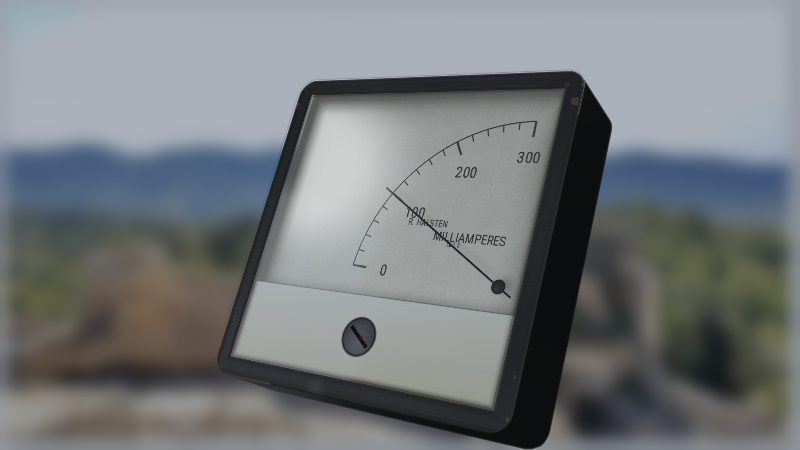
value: 100
